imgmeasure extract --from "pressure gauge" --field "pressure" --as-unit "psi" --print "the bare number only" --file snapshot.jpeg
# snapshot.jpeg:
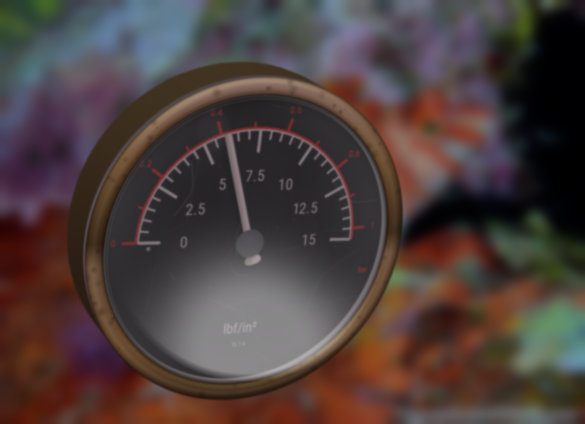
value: 6
